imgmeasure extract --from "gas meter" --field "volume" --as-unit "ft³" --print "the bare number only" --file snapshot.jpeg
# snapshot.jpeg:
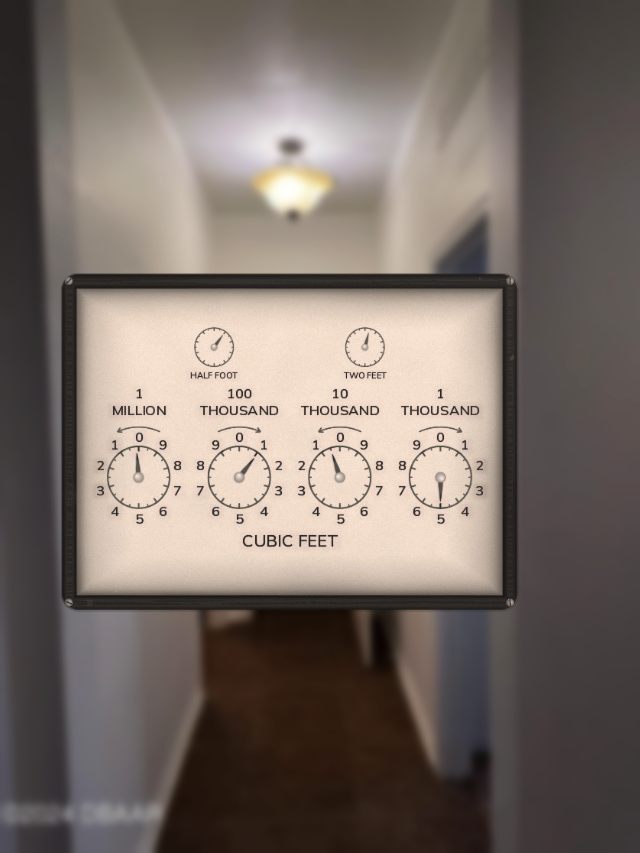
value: 10500
